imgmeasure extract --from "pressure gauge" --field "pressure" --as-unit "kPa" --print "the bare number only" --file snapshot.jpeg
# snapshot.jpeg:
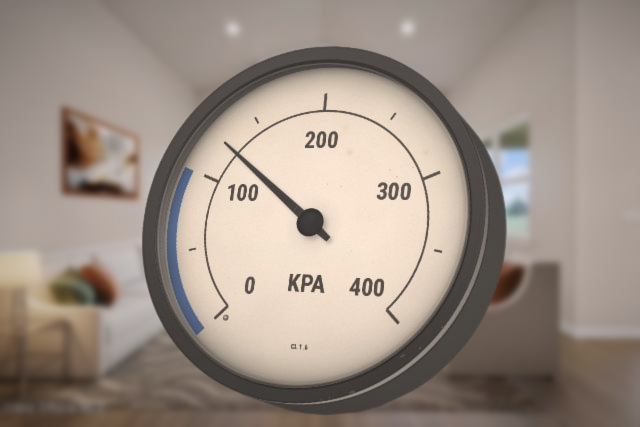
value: 125
